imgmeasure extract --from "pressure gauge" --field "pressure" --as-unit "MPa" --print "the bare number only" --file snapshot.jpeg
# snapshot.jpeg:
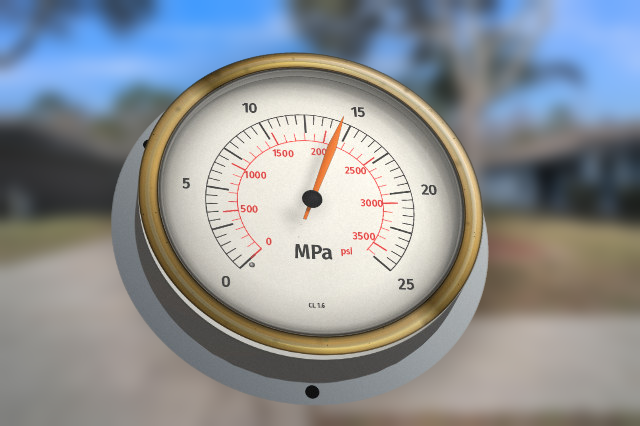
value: 14.5
